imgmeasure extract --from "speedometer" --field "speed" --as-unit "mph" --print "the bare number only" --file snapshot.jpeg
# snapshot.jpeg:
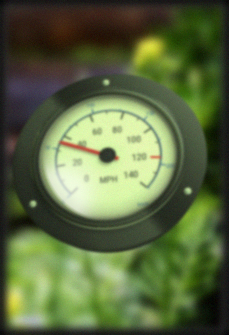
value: 35
